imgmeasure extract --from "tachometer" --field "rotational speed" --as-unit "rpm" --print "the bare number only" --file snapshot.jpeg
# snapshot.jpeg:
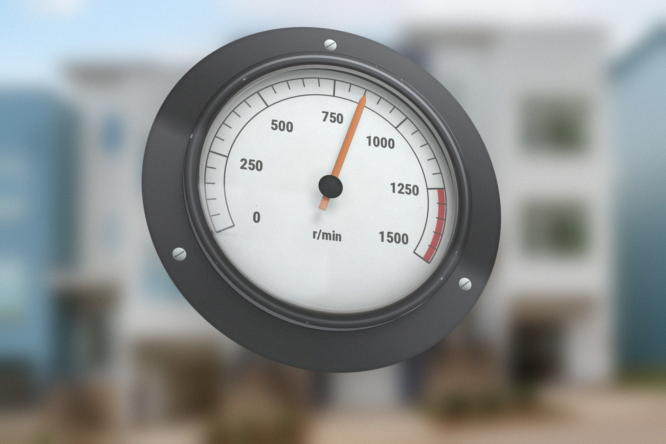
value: 850
